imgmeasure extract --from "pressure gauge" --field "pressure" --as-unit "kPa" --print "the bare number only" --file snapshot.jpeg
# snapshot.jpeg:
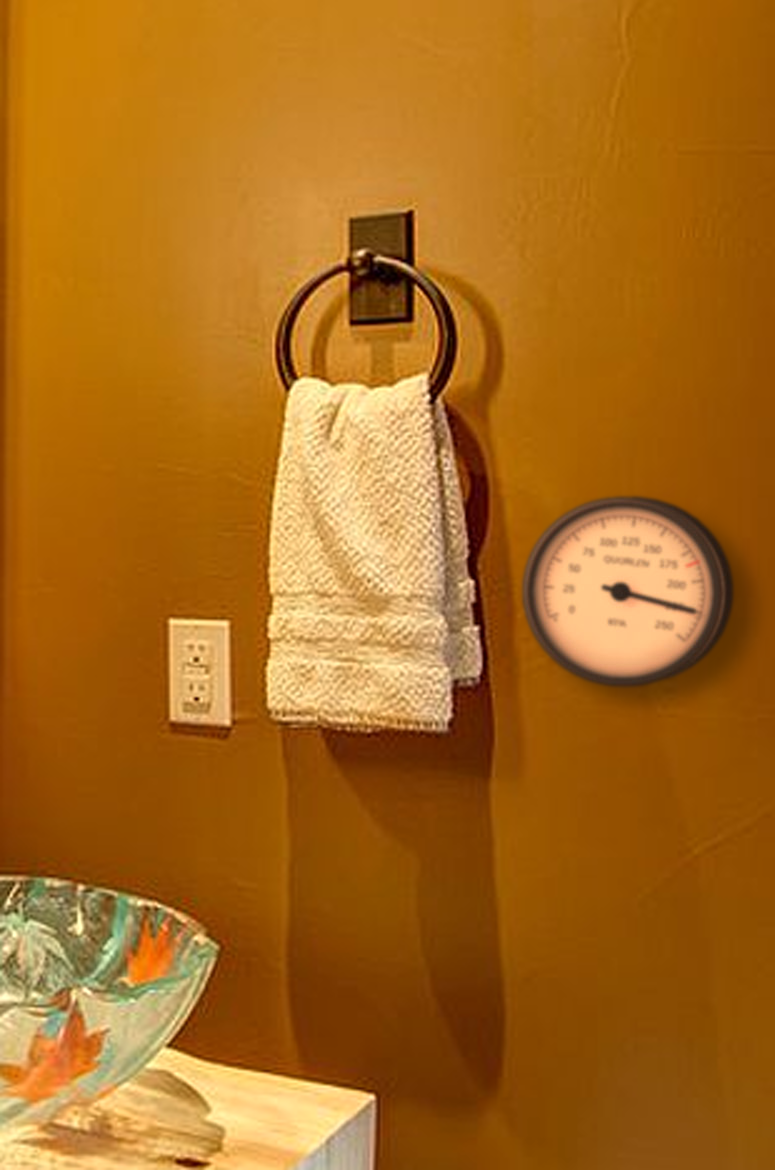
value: 225
